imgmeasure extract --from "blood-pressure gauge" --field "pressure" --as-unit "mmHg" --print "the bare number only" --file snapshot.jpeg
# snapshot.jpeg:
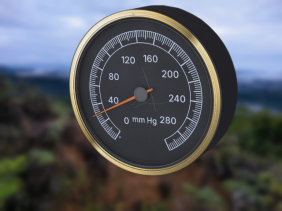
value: 30
